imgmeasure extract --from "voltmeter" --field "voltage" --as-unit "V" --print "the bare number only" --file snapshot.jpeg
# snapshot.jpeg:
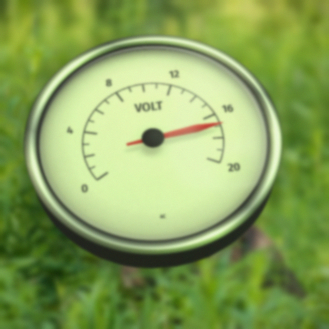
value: 17
